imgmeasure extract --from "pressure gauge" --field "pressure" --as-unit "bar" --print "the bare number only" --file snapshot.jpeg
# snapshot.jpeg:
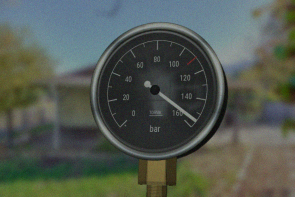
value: 155
